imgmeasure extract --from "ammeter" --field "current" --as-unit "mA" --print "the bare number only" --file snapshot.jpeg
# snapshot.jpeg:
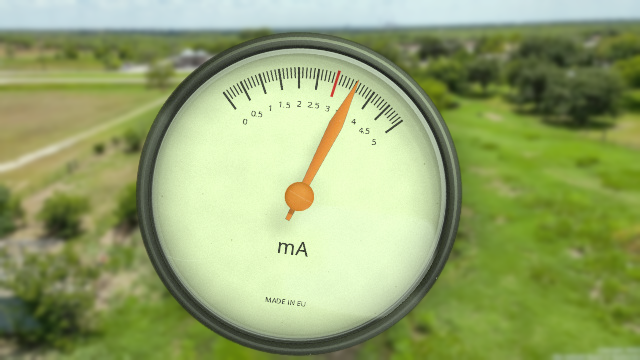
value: 3.5
